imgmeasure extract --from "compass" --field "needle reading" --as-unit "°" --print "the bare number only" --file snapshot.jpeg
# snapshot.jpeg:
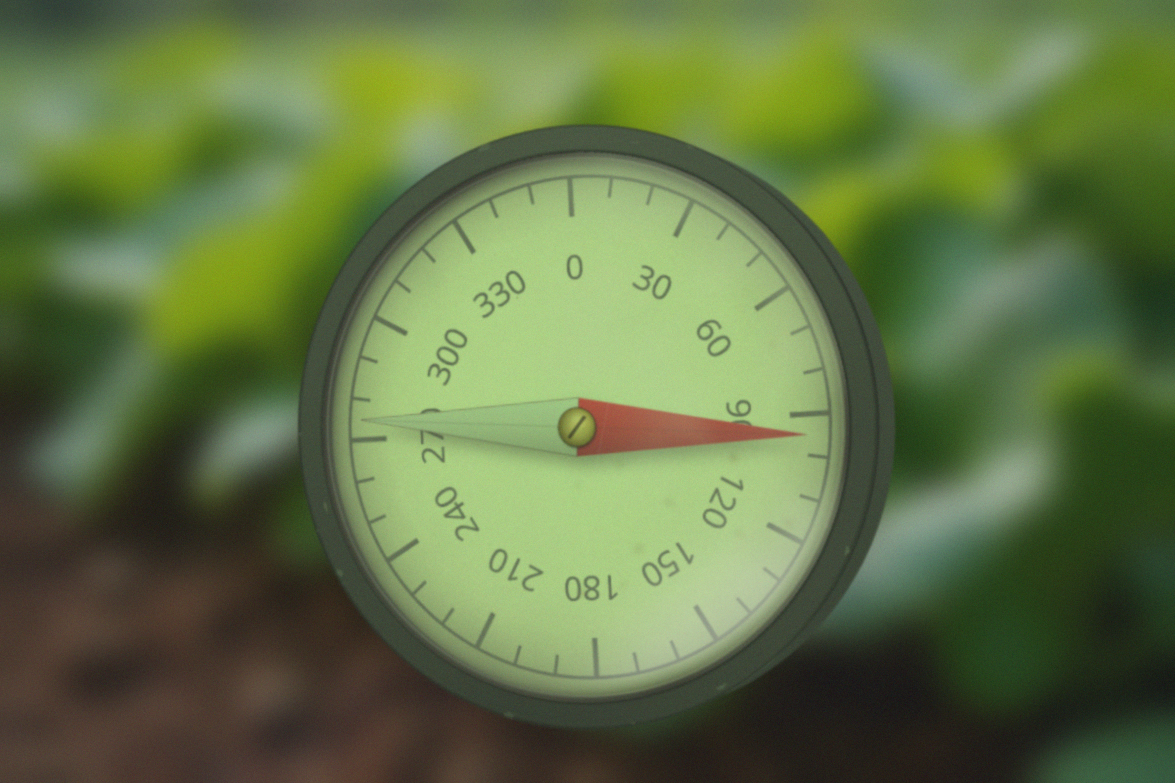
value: 95
